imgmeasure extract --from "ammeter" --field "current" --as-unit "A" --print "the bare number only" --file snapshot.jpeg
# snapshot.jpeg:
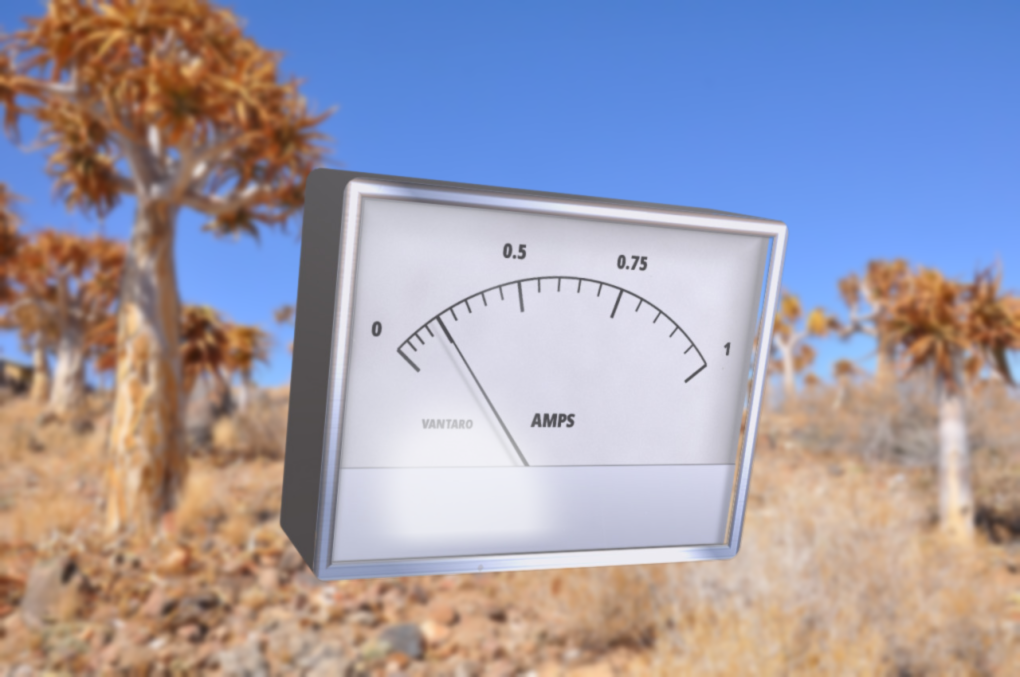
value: 0.25
